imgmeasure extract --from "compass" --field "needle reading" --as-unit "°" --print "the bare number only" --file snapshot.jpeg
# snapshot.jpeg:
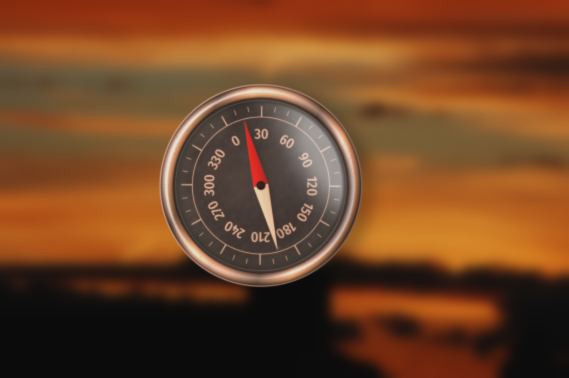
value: 15
